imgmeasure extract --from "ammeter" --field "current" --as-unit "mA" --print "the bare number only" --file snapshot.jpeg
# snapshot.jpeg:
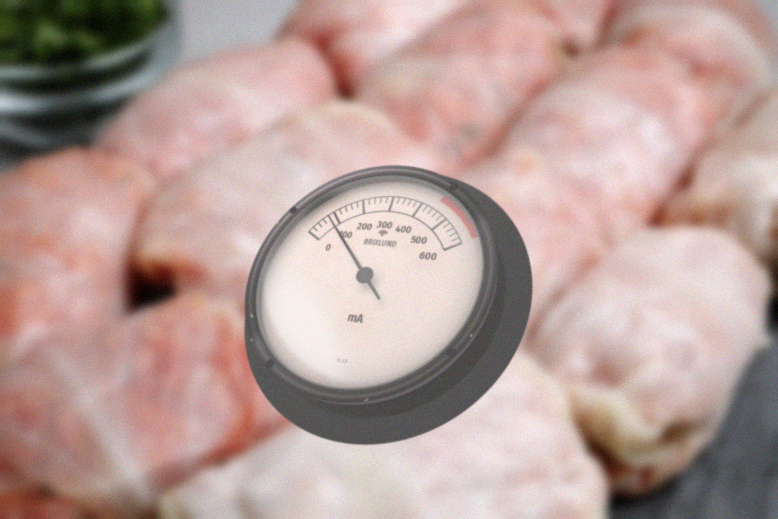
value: 80
